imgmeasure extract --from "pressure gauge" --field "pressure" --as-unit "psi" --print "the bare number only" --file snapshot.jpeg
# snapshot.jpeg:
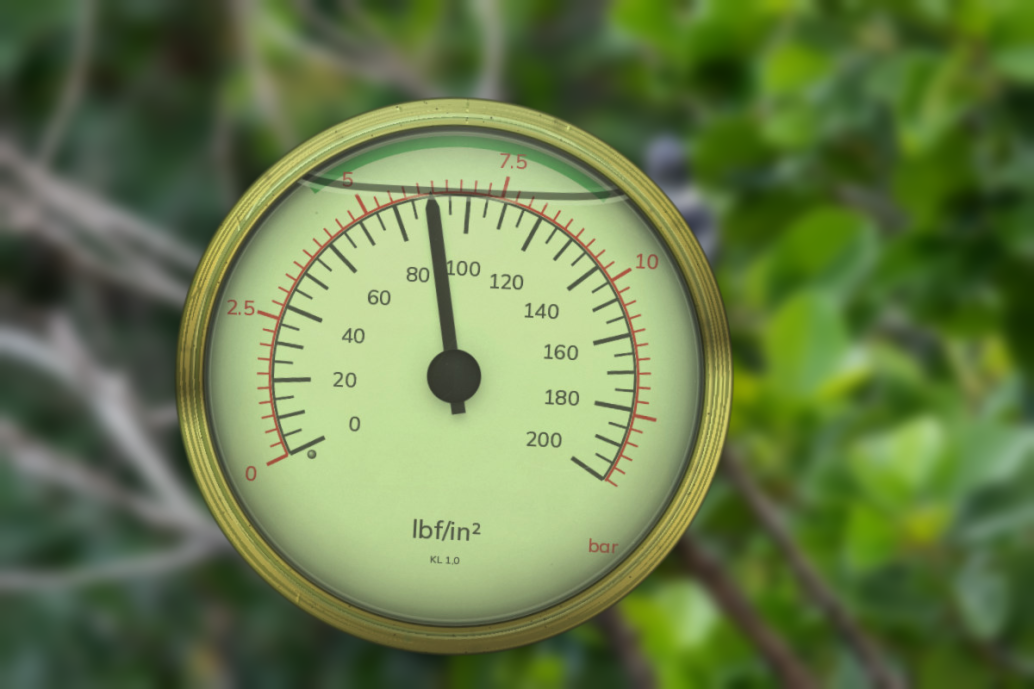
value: 90
